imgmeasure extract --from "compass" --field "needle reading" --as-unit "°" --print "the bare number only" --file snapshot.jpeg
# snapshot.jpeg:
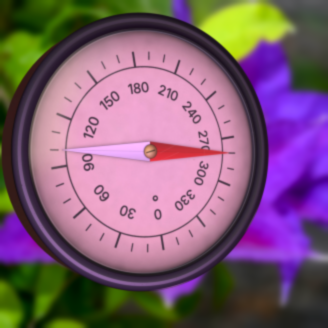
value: 280
